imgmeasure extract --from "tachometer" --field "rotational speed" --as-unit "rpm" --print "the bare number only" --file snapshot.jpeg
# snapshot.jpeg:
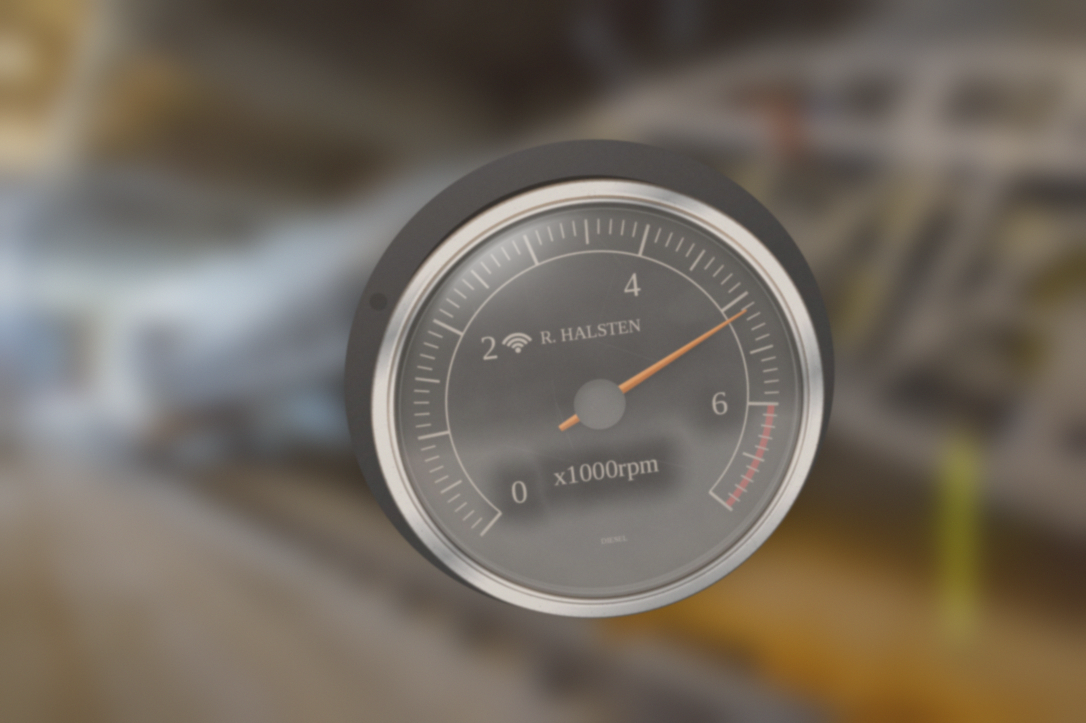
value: 5100
